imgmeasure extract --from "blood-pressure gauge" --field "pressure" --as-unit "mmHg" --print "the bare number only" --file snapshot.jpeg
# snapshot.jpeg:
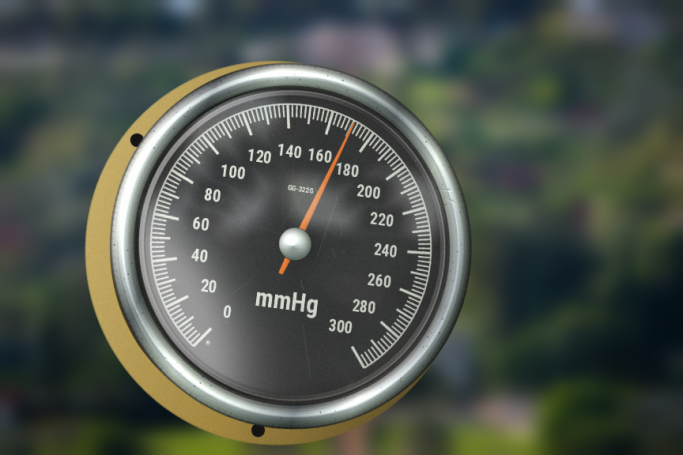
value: 170
